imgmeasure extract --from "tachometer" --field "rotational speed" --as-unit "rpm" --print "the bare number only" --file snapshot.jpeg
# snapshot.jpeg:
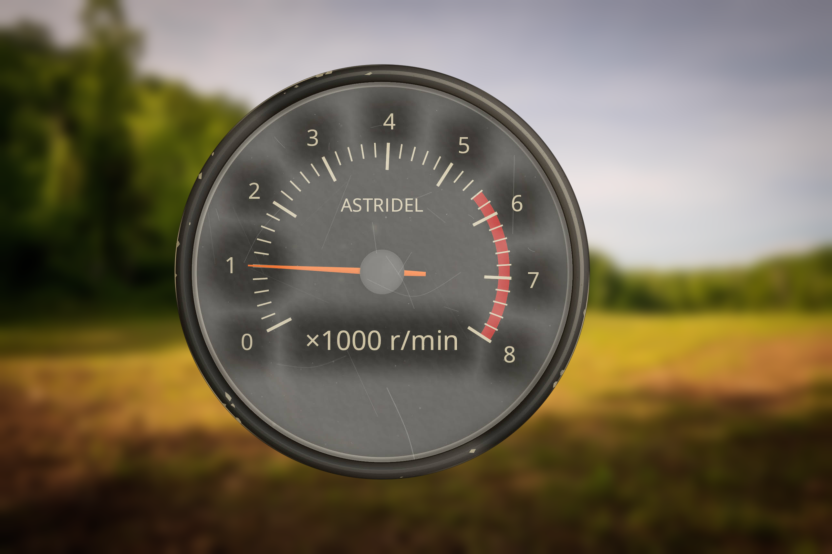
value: 1000
